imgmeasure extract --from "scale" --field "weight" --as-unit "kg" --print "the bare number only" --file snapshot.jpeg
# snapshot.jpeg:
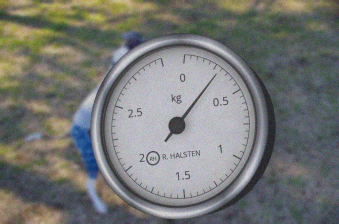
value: 0.3
